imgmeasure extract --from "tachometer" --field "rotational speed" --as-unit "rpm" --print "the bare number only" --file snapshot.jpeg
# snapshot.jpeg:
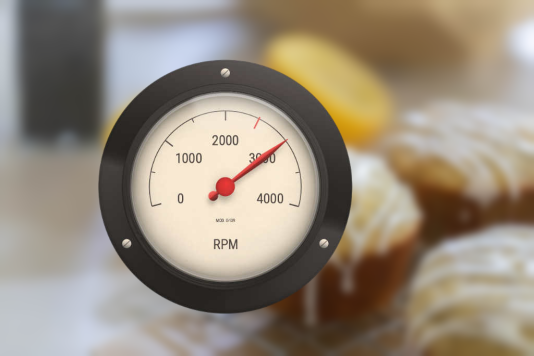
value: 3000
